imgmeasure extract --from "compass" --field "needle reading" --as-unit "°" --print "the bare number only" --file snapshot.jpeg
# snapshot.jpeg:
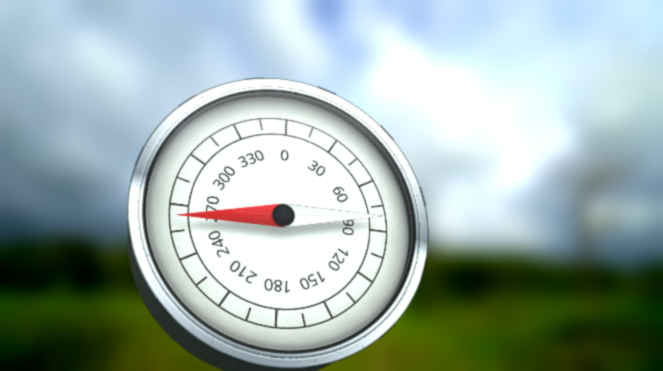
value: 262.5
